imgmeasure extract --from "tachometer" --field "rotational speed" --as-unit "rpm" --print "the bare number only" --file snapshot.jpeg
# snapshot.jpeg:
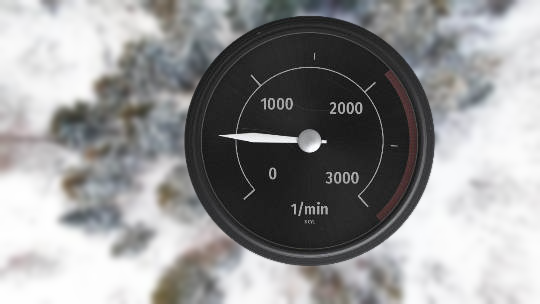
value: 500
